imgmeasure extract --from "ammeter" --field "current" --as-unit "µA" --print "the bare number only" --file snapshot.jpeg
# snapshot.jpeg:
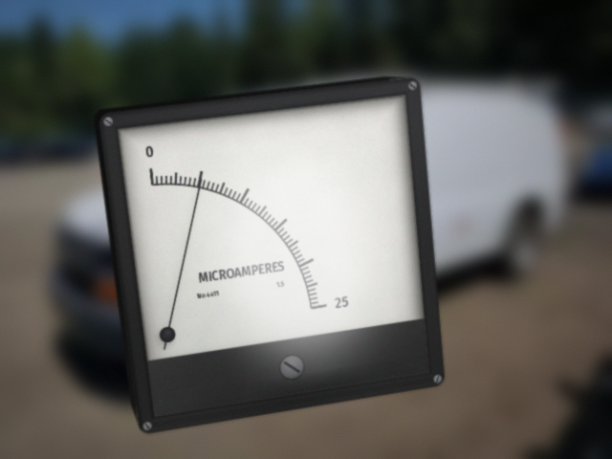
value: 5
